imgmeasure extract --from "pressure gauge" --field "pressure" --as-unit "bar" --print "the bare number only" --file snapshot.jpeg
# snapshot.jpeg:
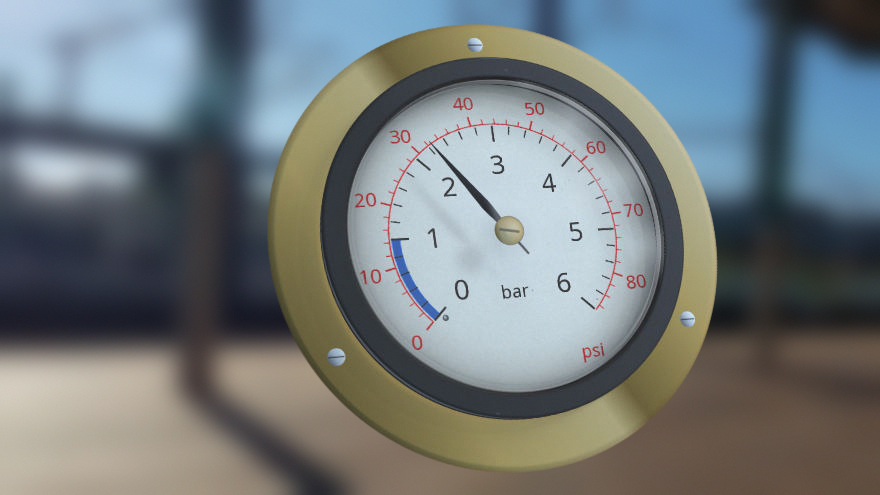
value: 2.2
